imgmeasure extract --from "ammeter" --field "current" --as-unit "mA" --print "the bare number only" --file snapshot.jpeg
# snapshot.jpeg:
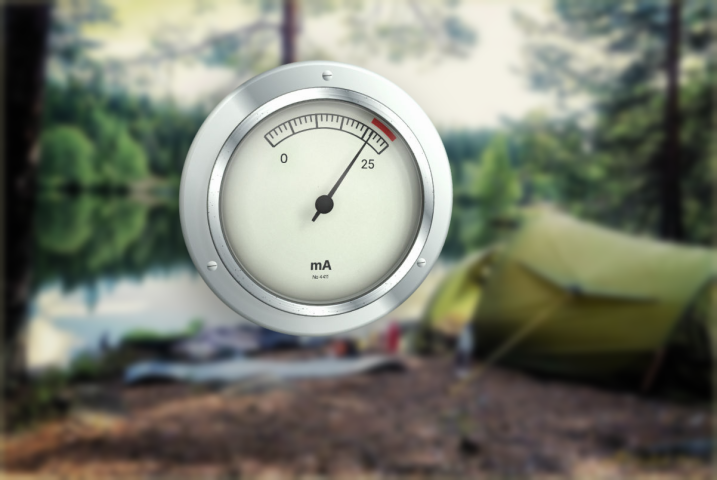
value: 21
